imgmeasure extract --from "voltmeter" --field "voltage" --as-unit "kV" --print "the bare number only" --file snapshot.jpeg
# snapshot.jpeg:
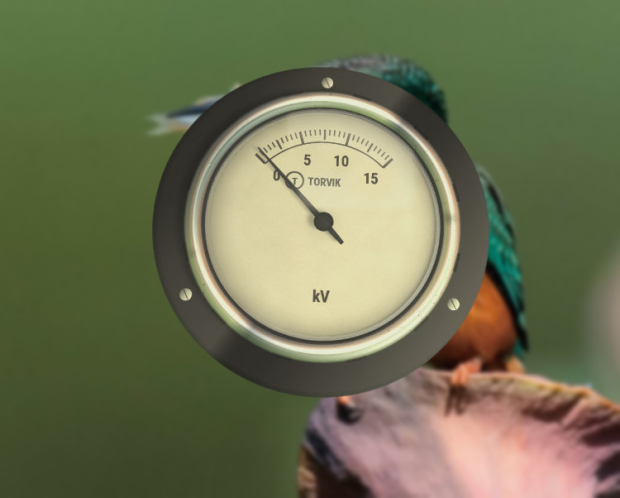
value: 0.5
